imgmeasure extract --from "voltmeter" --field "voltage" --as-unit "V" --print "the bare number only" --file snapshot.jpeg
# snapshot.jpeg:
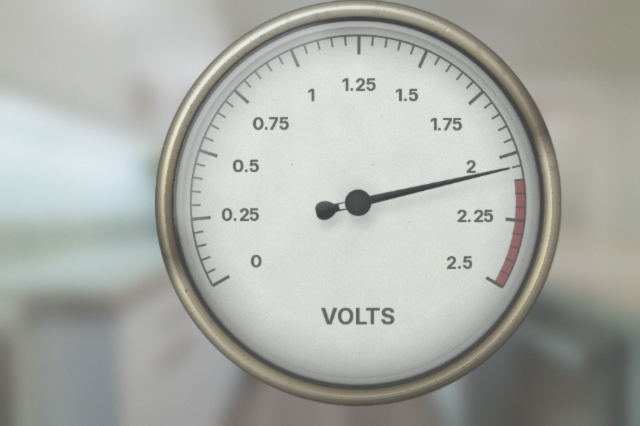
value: 2.05
